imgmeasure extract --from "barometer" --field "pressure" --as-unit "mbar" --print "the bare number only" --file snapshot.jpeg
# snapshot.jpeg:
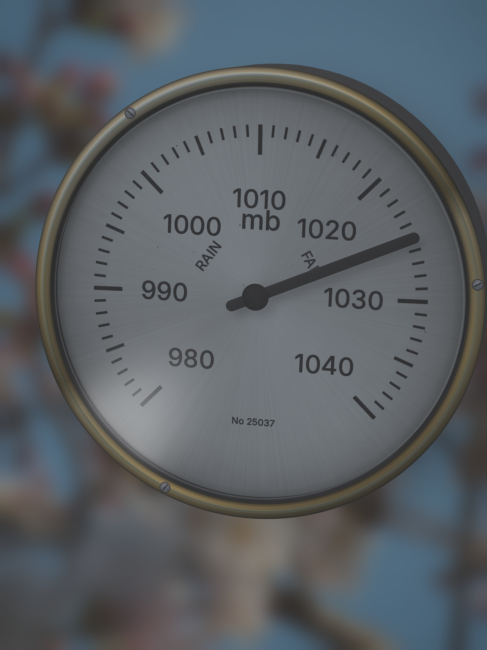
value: 1025
